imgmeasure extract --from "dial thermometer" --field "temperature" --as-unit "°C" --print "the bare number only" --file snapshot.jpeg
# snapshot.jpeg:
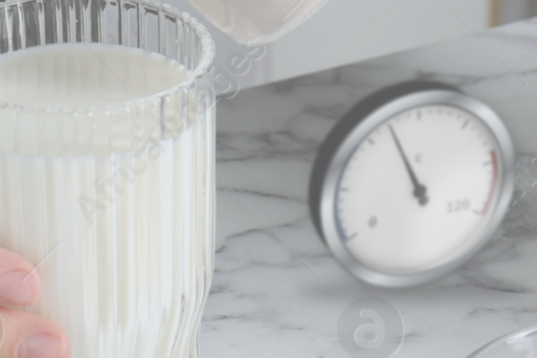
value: 48
